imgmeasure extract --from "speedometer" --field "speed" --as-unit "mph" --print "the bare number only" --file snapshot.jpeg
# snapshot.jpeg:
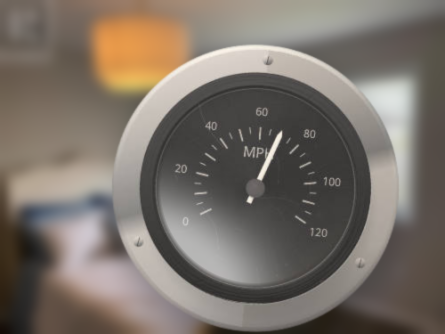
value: 70
